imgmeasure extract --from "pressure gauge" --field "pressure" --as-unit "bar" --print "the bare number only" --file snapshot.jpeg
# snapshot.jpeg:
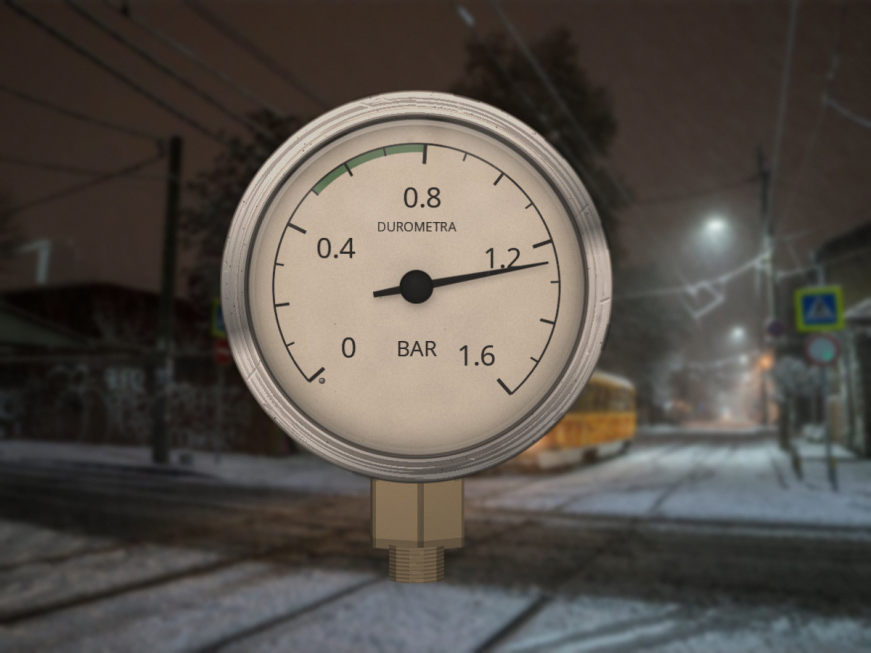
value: 1.25
